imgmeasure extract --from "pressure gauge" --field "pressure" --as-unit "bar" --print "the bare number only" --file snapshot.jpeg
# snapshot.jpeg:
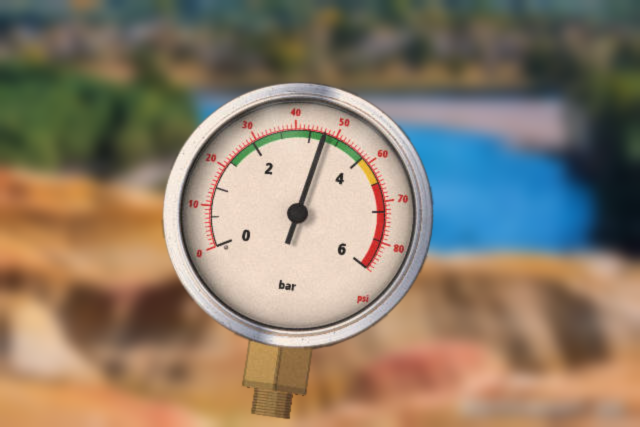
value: 3.25
